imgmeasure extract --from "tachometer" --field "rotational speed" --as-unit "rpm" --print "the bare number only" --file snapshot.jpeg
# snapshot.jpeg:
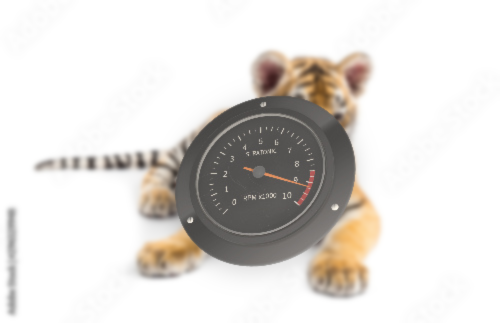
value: 9250
